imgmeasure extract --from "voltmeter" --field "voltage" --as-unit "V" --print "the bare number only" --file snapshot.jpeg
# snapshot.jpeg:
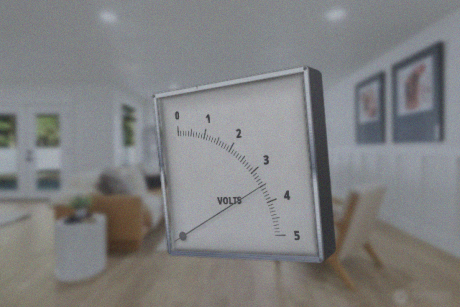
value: 3.5
